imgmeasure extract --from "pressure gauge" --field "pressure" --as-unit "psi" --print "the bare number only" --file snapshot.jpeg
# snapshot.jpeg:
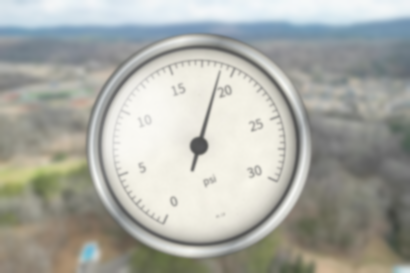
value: 19
